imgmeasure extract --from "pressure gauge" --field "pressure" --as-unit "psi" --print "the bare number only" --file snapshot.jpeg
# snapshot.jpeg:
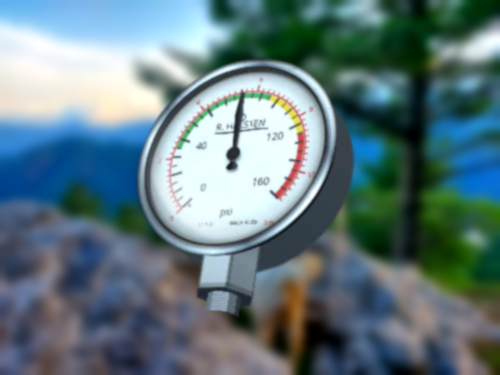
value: 80
